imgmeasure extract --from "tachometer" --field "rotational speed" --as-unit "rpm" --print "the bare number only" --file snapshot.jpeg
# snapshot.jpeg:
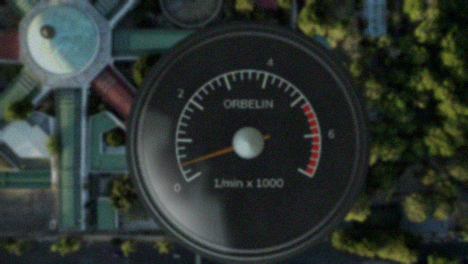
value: 400
